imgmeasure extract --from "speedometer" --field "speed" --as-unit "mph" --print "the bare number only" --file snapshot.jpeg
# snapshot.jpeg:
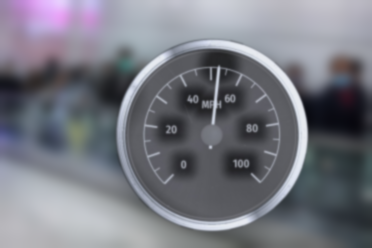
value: 52.5
